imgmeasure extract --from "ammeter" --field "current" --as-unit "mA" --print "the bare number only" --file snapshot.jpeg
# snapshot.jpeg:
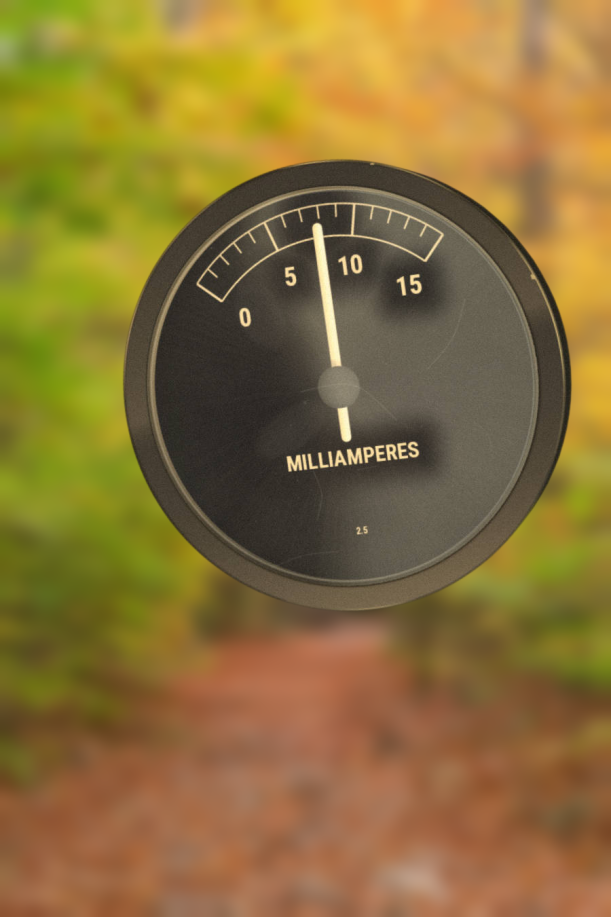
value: 8
